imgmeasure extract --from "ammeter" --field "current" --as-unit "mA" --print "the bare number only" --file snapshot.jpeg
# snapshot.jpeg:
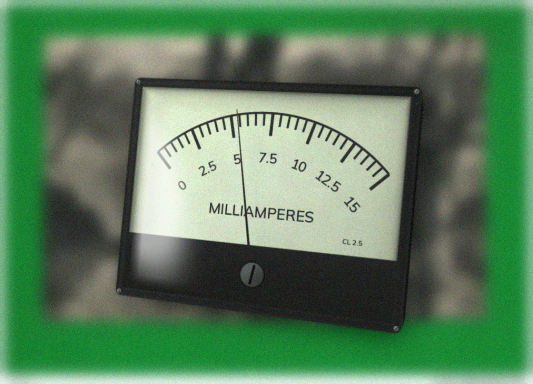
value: 5.5
